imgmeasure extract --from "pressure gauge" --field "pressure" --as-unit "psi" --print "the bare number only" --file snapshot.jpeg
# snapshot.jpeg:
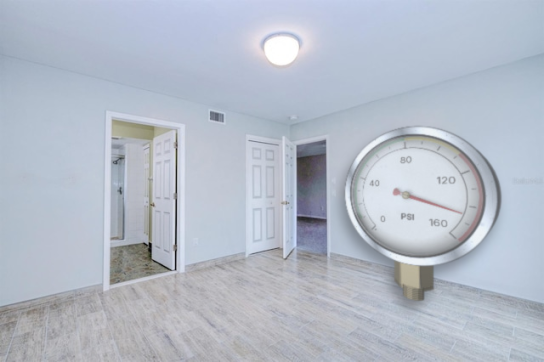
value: 145
